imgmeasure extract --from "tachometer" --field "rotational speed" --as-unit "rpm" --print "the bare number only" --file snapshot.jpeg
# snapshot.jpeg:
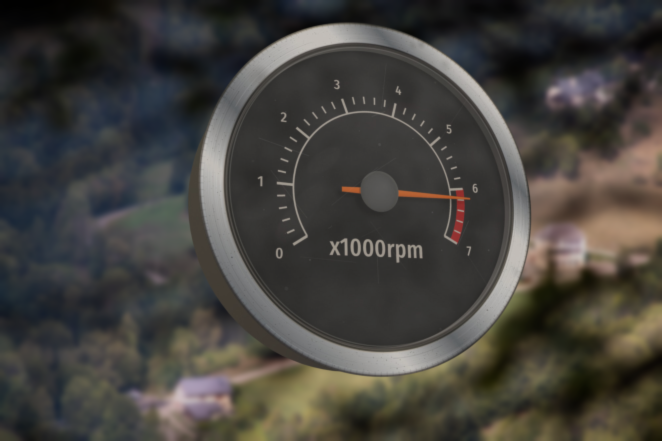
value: 6200
